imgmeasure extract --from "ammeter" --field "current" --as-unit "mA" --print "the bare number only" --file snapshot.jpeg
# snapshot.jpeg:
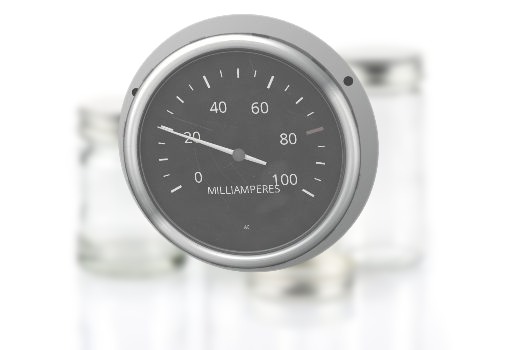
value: 20
